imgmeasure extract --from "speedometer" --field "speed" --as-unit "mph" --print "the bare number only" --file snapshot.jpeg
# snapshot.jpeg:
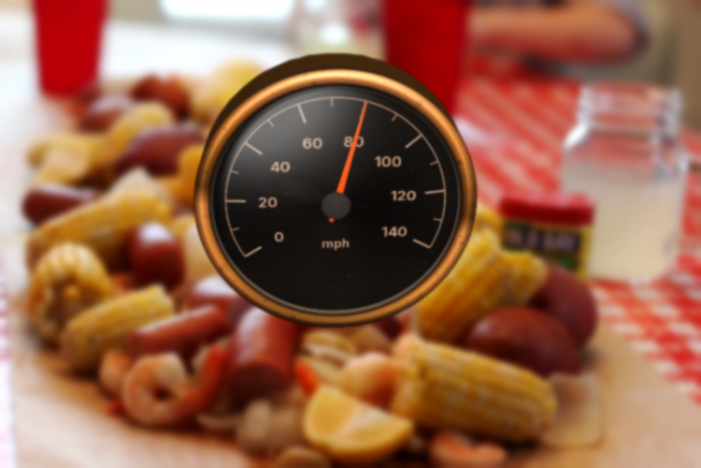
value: 80
